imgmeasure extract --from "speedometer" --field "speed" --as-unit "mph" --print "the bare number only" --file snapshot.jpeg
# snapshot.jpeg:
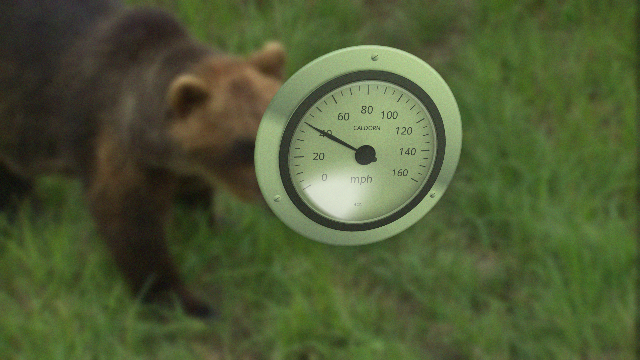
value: 40
